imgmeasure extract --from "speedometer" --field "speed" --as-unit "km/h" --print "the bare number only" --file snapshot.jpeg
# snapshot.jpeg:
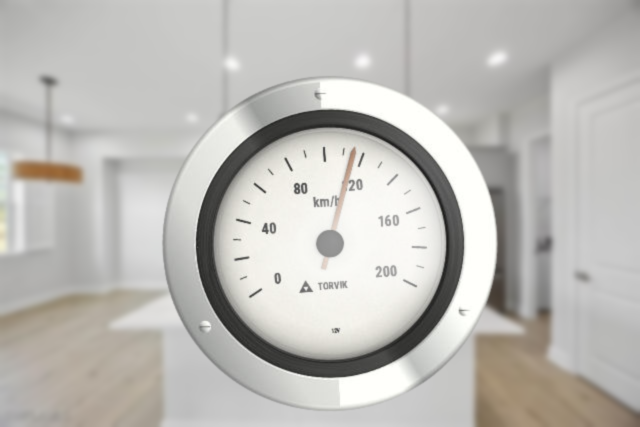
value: 115
